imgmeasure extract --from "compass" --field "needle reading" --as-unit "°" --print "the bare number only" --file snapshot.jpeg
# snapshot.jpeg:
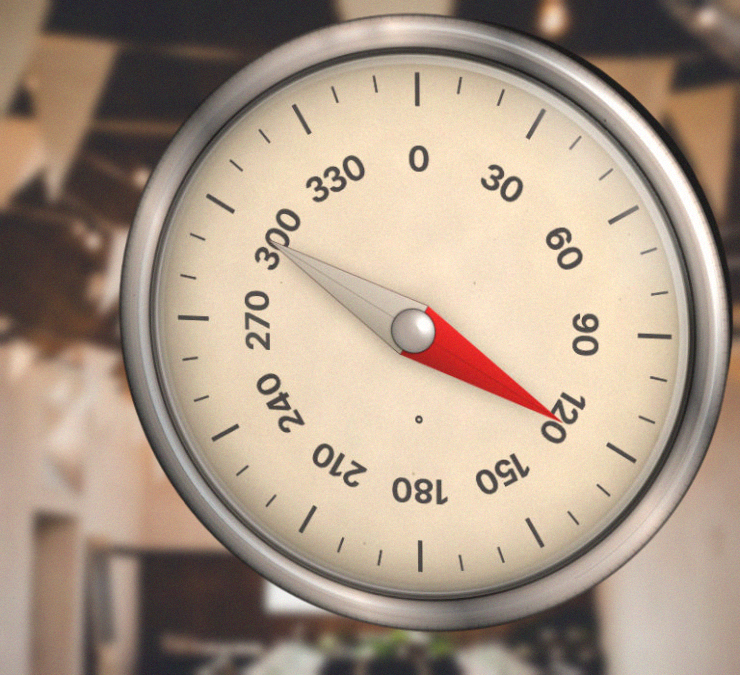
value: 120
